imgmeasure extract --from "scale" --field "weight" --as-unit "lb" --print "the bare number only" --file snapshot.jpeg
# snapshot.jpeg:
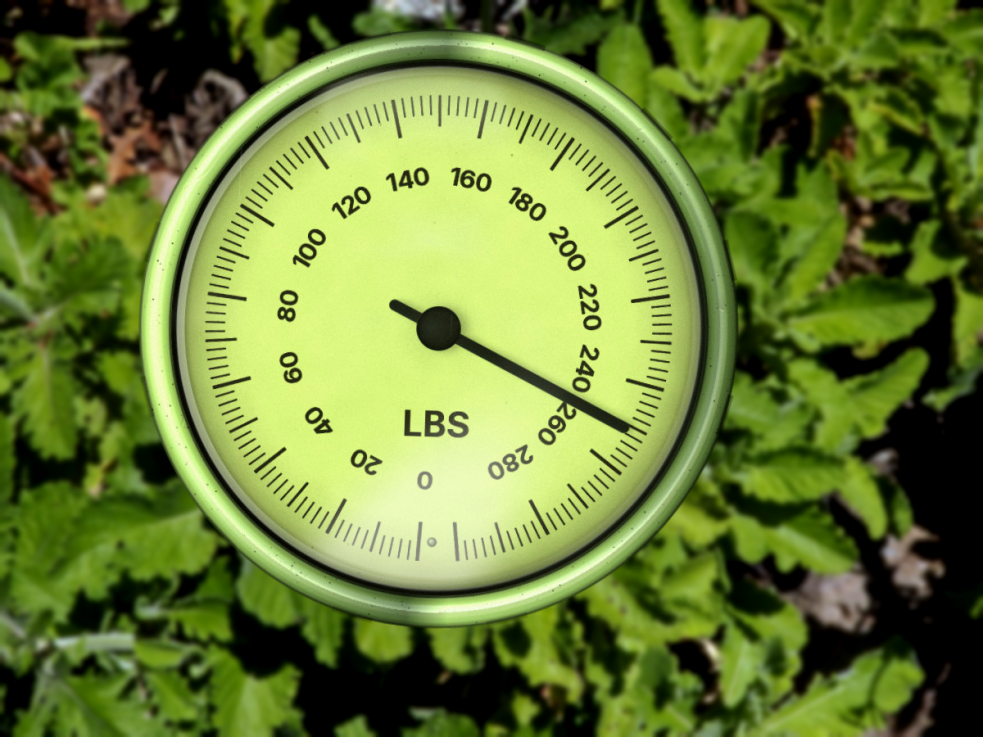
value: 251
